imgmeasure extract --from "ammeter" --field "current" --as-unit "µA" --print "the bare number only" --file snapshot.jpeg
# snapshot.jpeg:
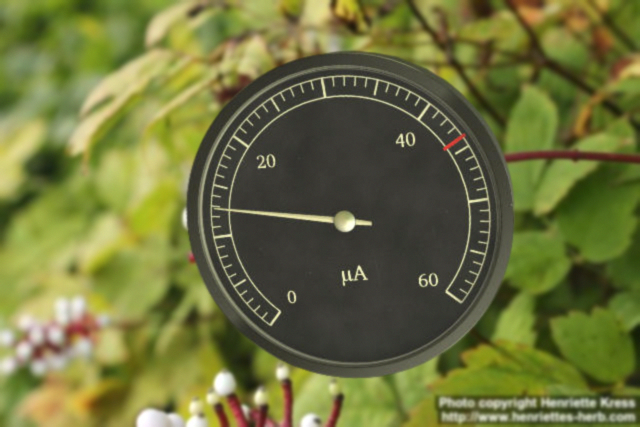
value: 13
